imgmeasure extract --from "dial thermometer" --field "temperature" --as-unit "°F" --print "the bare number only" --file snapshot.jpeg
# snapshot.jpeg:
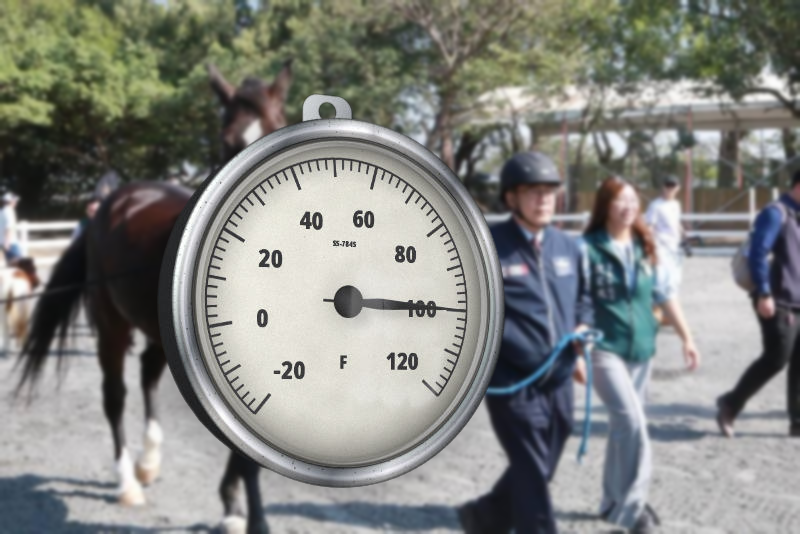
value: 100
